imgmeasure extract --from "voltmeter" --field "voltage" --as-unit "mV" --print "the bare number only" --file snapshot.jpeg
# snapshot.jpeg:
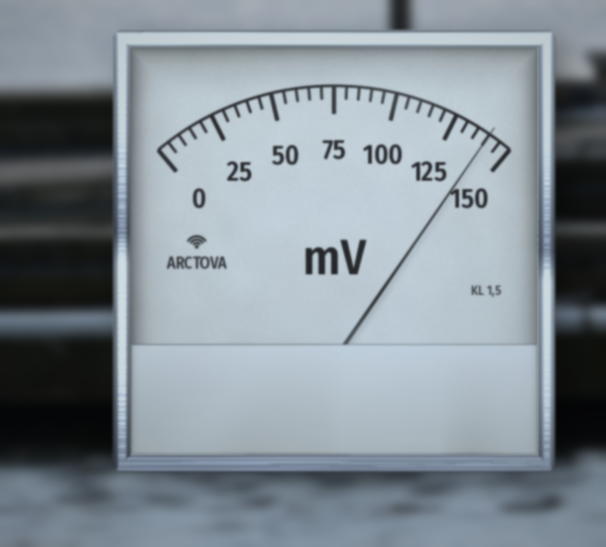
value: 140
